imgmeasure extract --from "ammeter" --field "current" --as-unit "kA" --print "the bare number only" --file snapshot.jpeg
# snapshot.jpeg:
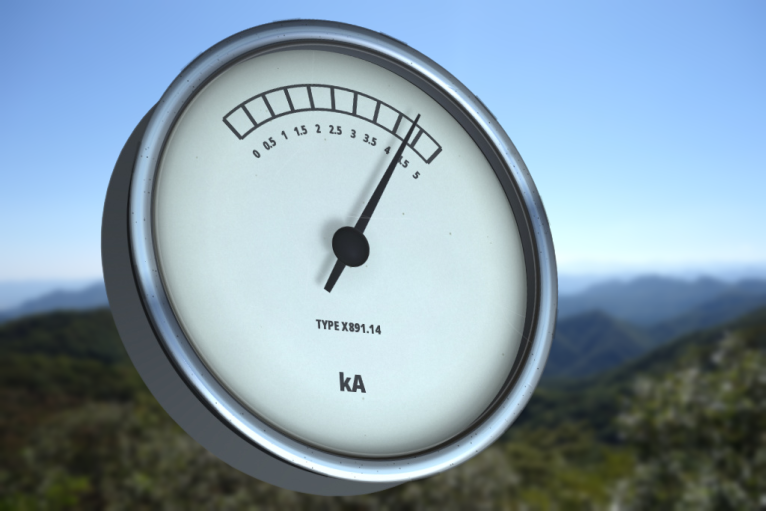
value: 4.25
